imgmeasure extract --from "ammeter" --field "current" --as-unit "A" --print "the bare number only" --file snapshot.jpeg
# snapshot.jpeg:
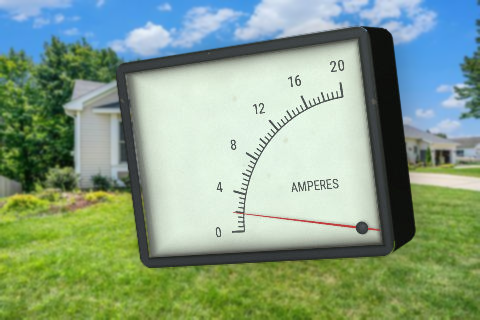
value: 2
